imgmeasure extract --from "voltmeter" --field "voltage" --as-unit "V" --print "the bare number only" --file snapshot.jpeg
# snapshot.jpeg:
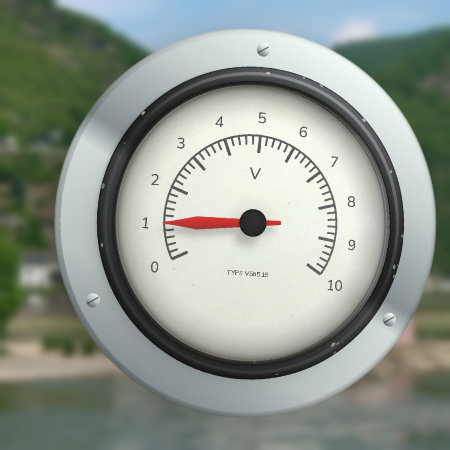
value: 1
